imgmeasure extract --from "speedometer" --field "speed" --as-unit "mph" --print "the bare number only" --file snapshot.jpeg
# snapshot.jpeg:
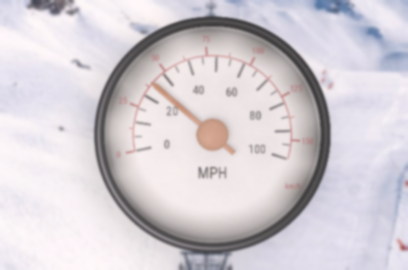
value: 25
